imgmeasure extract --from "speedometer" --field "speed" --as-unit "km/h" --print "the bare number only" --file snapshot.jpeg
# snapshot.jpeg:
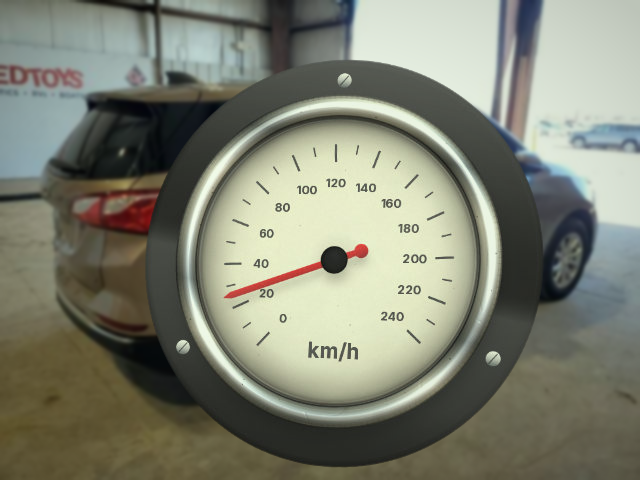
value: 25
